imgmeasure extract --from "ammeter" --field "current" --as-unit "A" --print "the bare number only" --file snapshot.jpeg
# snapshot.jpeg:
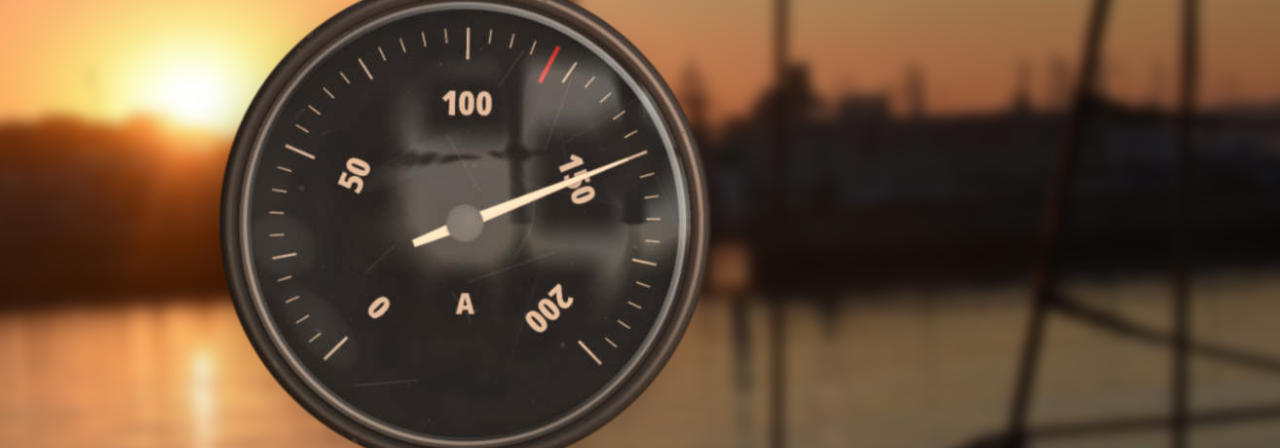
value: 150
